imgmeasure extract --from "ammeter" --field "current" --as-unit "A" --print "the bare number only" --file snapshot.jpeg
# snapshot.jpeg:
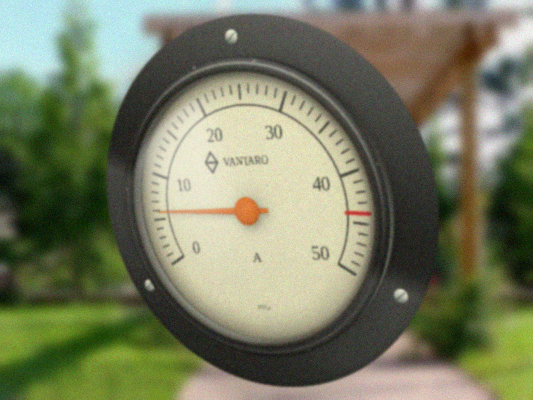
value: 6
